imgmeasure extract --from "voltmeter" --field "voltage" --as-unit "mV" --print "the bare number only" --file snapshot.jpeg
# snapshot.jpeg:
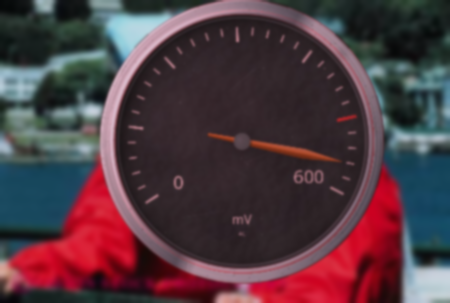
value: 560
